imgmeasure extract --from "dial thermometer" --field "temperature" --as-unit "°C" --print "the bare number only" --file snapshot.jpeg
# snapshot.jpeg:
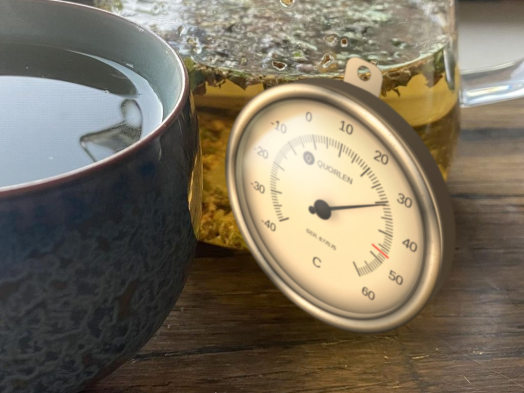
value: 30
